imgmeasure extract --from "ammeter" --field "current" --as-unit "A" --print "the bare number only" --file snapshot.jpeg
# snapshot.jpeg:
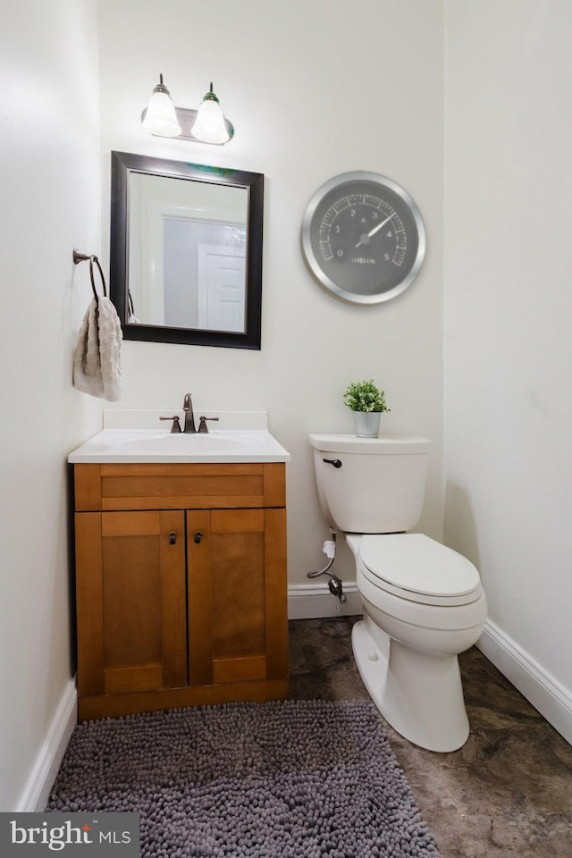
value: 3.5
